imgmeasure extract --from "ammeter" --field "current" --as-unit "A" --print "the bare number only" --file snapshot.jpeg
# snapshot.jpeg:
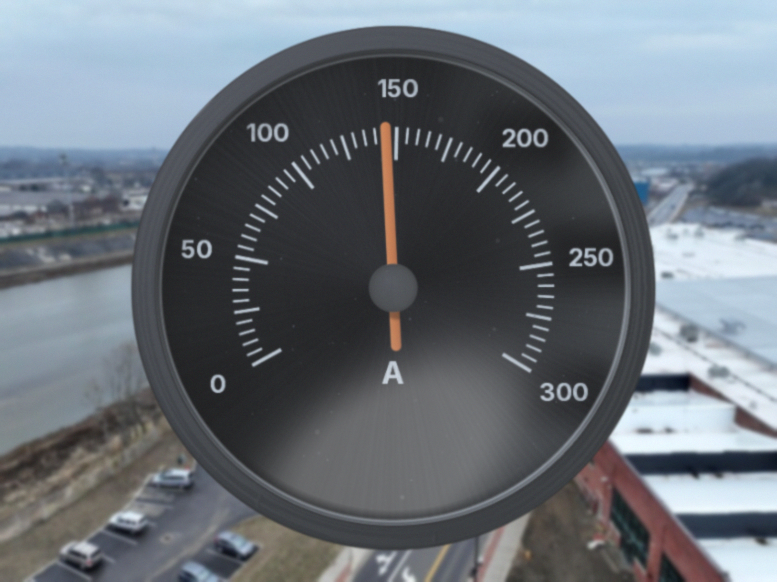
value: 145
